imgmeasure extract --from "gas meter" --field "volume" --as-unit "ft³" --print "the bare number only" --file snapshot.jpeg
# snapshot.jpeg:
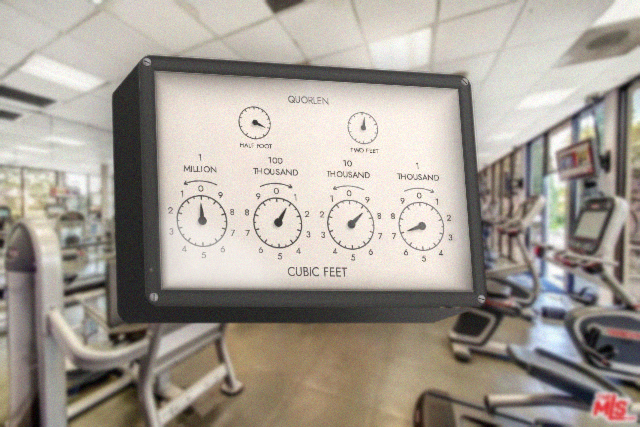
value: 8700
